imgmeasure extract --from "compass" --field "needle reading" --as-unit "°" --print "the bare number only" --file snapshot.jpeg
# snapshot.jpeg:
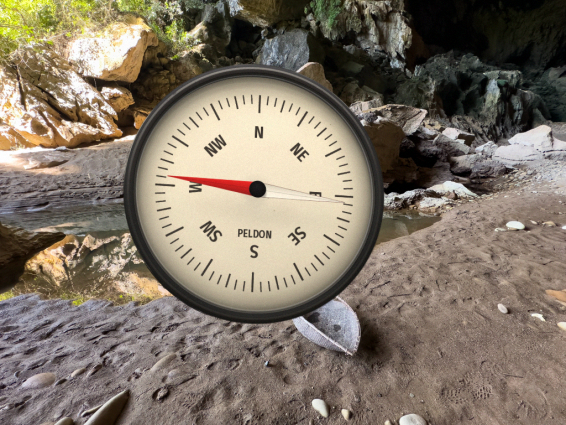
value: 275
